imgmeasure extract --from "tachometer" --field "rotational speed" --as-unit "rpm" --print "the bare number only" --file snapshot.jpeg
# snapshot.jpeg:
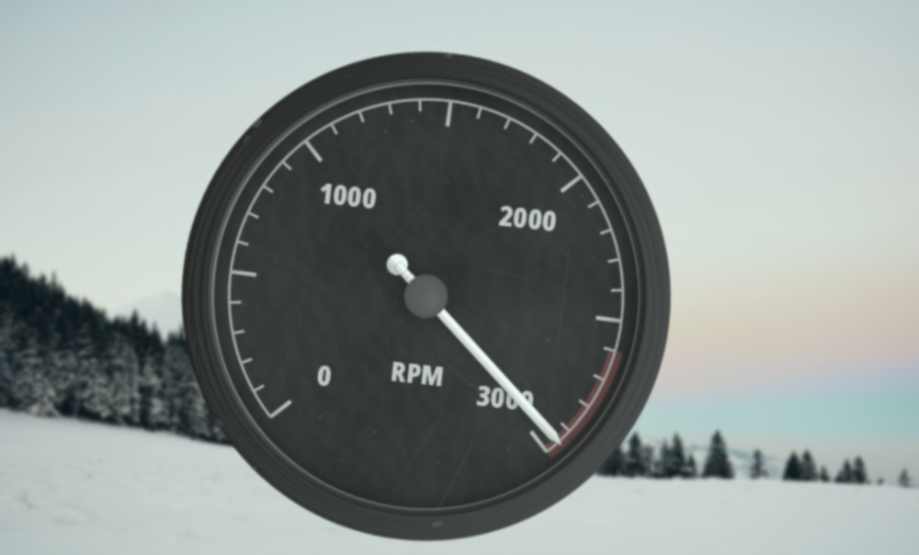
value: 2950
